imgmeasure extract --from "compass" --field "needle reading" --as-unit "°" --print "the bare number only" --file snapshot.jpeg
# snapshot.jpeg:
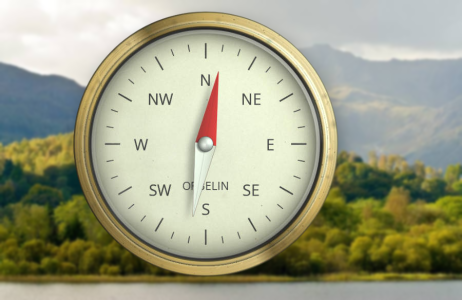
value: 10
